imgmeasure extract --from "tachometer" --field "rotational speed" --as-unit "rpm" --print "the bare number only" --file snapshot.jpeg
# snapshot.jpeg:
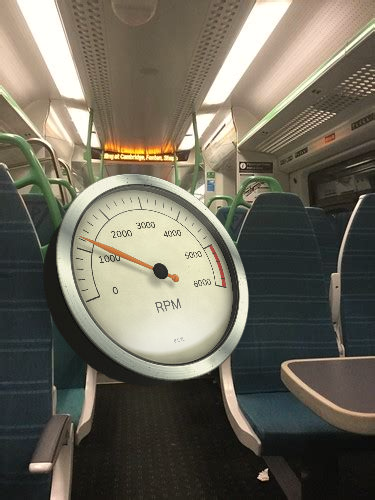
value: 1200
